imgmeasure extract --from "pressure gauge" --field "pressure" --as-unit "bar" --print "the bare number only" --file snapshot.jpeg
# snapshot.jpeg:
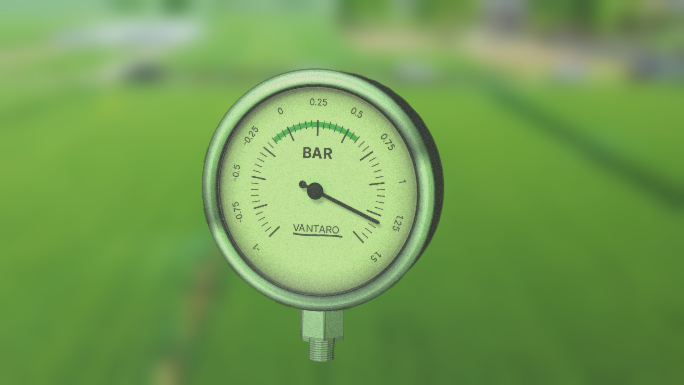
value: 1.3
